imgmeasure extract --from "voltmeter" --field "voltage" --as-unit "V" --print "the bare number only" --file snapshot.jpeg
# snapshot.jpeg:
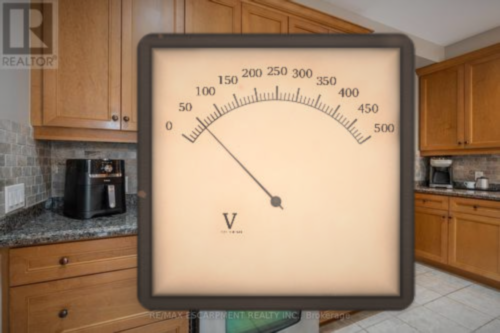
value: 50
